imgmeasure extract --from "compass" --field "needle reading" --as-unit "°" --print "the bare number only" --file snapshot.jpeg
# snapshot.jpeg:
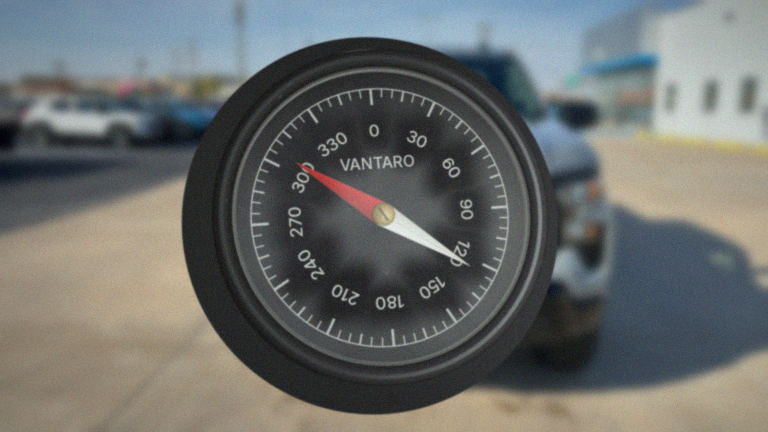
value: 305
